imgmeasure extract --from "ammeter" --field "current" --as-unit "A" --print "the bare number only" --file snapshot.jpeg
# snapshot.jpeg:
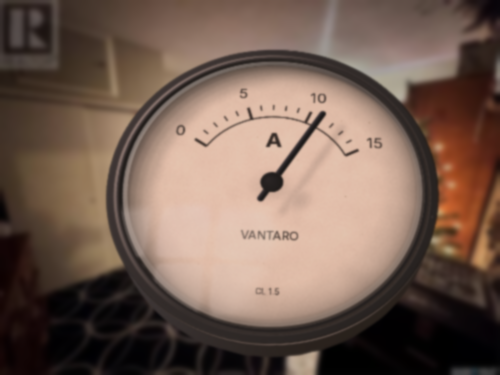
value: 11
